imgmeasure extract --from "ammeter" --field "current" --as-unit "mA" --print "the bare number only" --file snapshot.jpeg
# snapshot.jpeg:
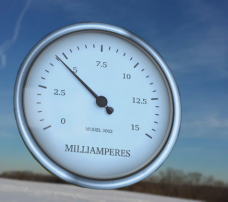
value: 4.5
